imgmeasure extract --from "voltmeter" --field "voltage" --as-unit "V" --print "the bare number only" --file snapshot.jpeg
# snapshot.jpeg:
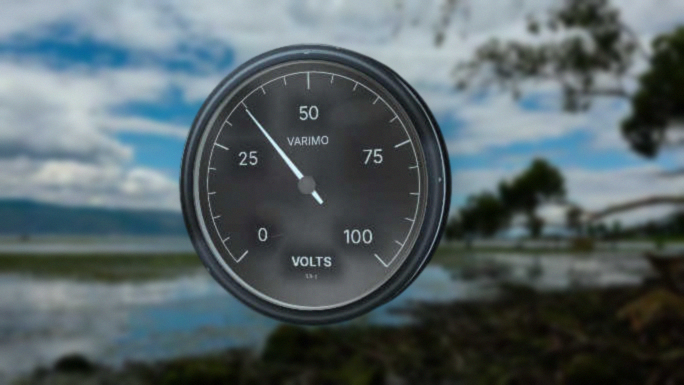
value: 35
